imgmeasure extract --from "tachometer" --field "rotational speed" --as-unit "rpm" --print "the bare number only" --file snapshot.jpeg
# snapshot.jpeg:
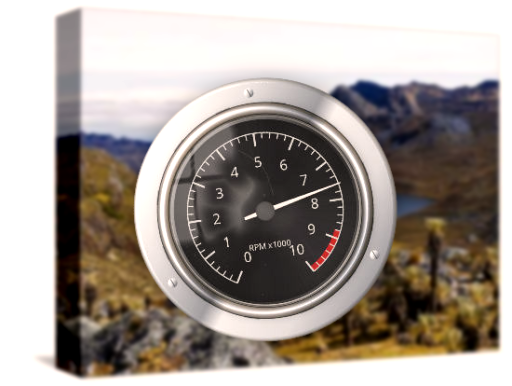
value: 7600
